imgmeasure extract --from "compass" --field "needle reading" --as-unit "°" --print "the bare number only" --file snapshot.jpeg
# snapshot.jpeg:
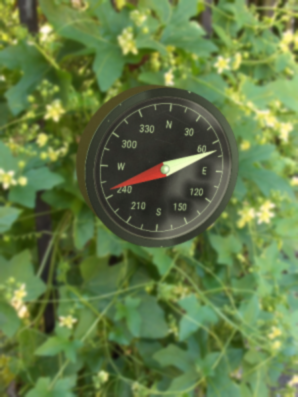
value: 247.5
